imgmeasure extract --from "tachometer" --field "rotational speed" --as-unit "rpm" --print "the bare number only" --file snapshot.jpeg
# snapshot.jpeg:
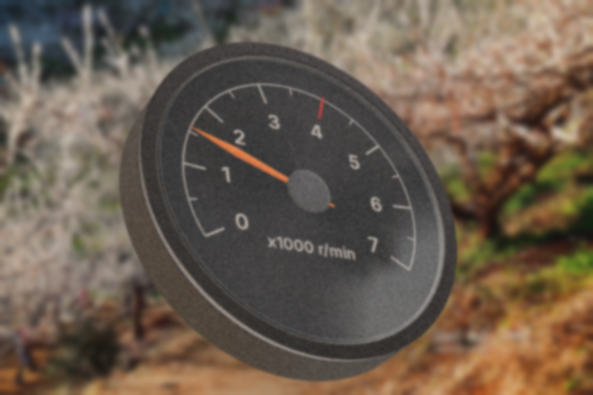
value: 1500
